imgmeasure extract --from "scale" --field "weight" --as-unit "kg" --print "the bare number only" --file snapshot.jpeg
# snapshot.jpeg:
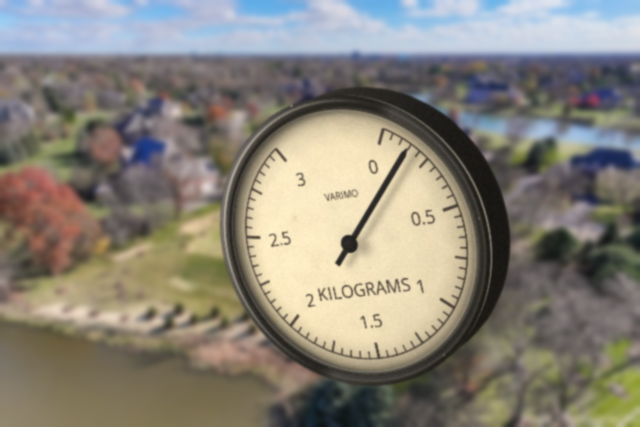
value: 0.15
